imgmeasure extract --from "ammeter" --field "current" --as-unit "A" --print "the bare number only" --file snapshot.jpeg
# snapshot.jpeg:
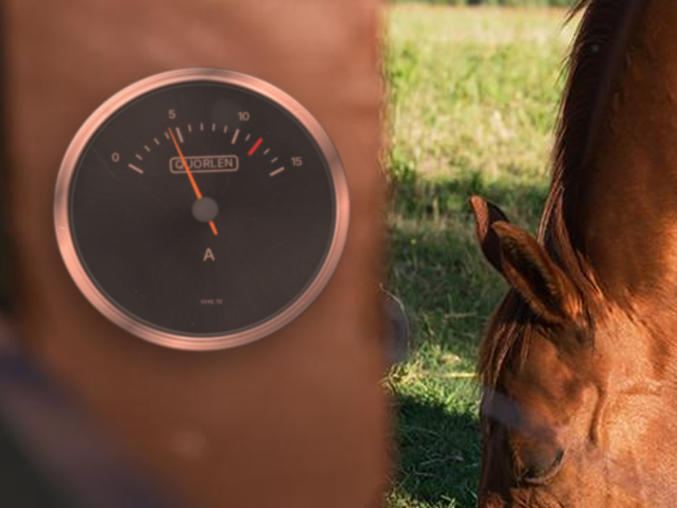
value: 4.5
